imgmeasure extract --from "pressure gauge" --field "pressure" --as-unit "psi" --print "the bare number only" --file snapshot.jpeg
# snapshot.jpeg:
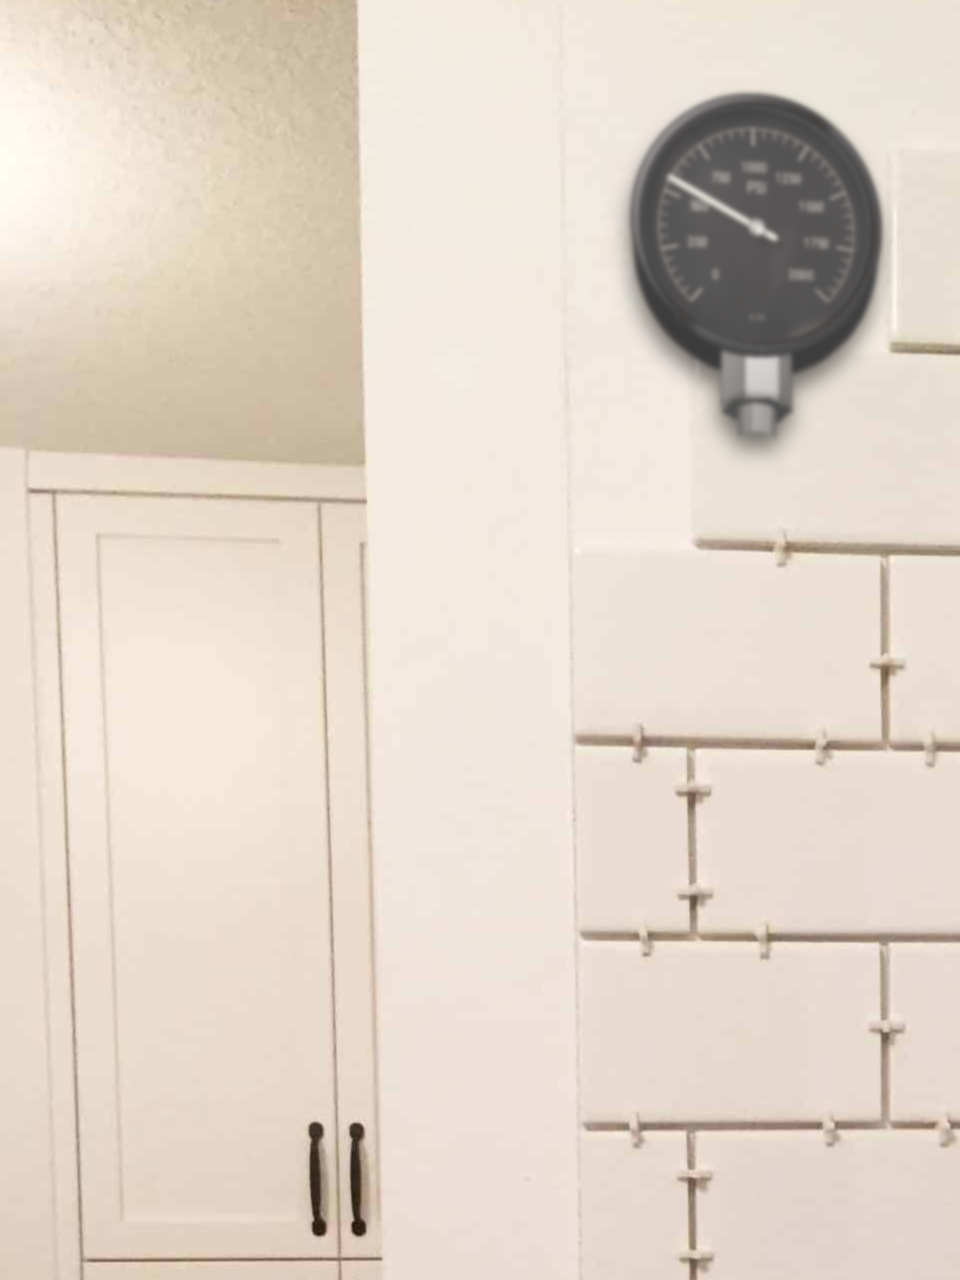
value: 550
